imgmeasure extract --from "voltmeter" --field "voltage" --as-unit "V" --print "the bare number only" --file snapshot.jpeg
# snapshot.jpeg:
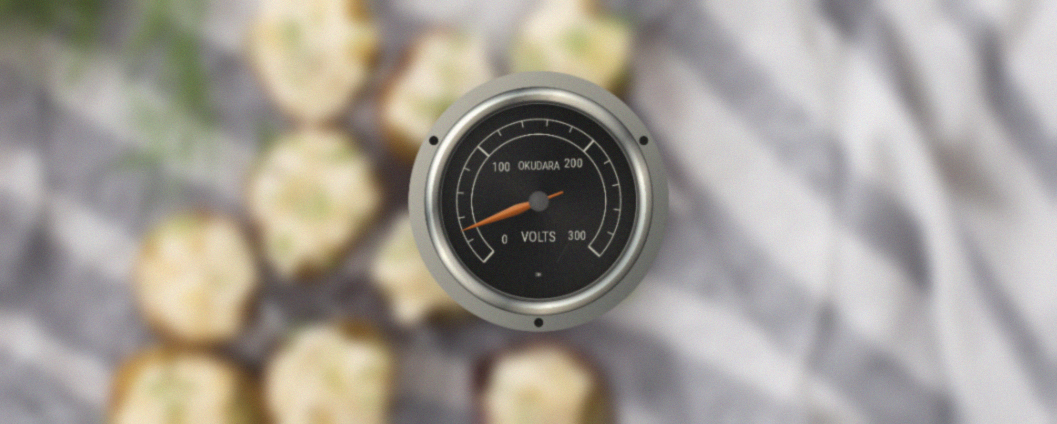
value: 30
